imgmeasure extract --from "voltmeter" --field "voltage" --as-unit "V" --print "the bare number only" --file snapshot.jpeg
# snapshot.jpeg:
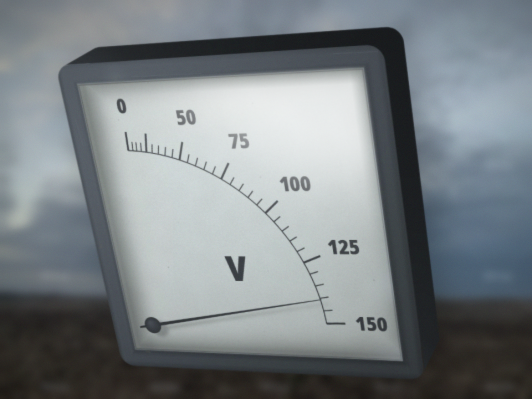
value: 140
